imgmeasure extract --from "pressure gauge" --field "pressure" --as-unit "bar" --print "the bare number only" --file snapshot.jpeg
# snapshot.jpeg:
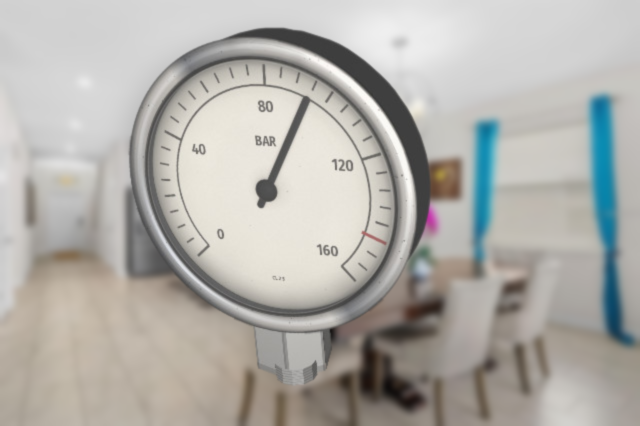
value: 95
